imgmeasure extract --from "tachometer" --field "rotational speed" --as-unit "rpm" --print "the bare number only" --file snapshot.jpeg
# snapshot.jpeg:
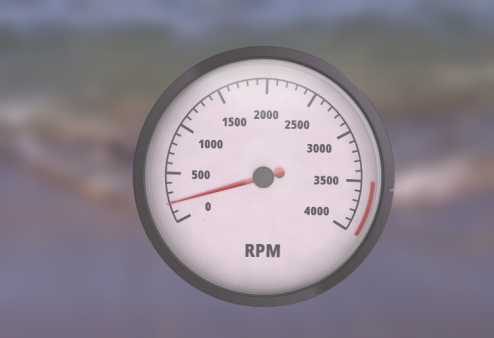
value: 200
